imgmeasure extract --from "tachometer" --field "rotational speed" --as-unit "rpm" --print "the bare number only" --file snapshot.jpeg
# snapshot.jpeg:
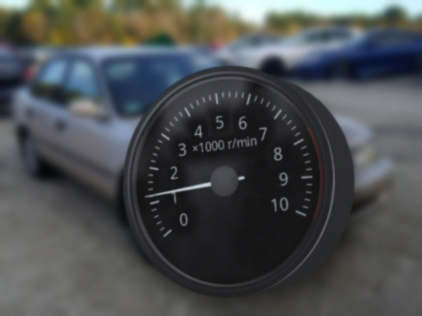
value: 1200
